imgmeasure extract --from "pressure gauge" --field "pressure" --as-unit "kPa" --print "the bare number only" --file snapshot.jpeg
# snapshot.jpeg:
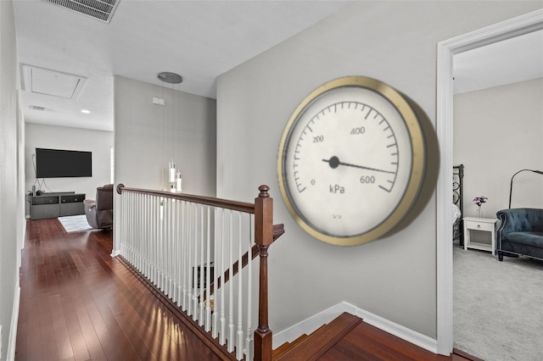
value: 560
